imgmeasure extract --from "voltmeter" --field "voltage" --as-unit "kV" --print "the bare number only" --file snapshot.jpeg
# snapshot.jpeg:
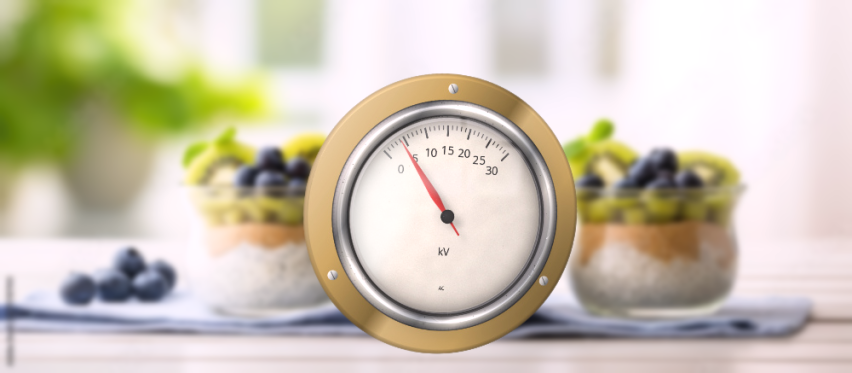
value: 4
